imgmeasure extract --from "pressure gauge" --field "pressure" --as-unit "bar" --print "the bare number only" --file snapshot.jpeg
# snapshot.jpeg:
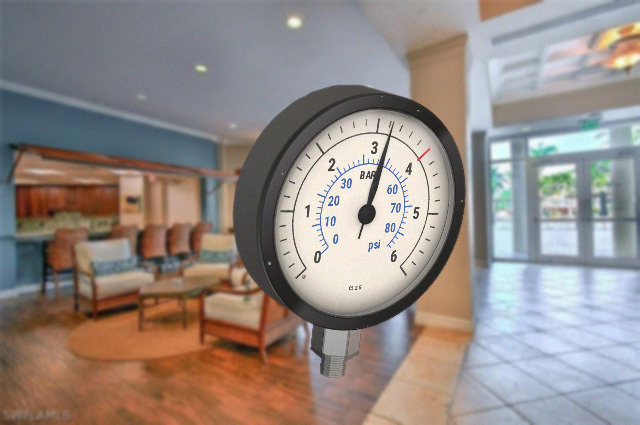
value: 3.2
